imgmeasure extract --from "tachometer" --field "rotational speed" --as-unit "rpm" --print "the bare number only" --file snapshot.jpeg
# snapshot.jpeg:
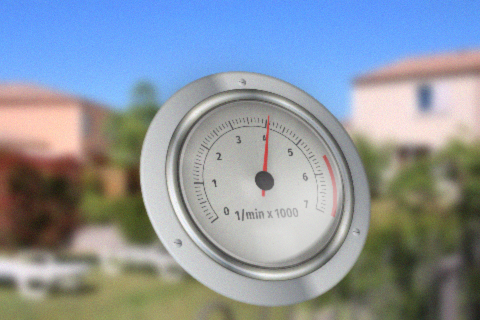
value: 4000
